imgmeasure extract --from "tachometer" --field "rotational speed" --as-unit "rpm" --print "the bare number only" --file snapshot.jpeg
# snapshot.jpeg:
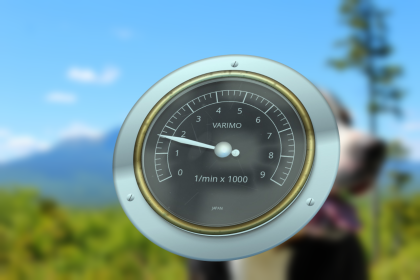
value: 1600
